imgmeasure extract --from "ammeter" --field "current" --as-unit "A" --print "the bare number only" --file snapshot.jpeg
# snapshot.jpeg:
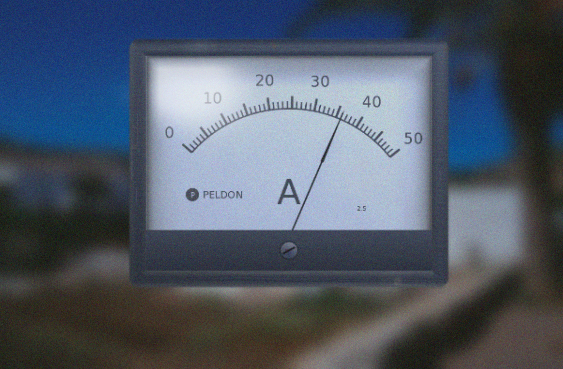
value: 36
